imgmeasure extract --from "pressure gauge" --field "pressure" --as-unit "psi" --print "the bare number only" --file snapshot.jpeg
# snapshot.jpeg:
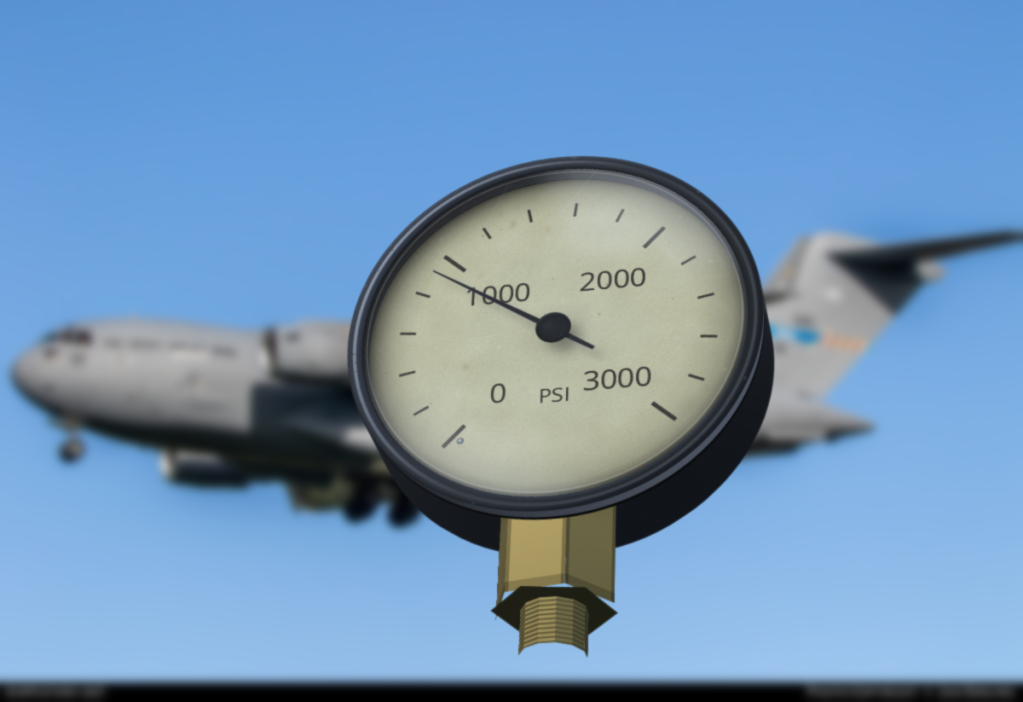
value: 900
